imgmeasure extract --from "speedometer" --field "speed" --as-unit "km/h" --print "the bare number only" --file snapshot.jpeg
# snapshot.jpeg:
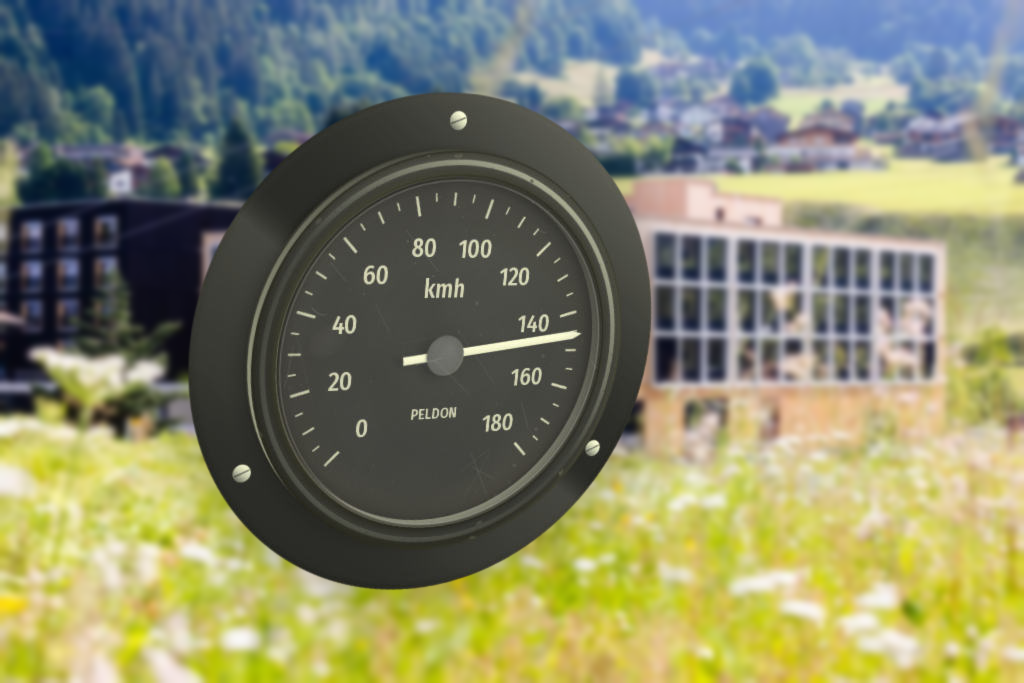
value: 145
